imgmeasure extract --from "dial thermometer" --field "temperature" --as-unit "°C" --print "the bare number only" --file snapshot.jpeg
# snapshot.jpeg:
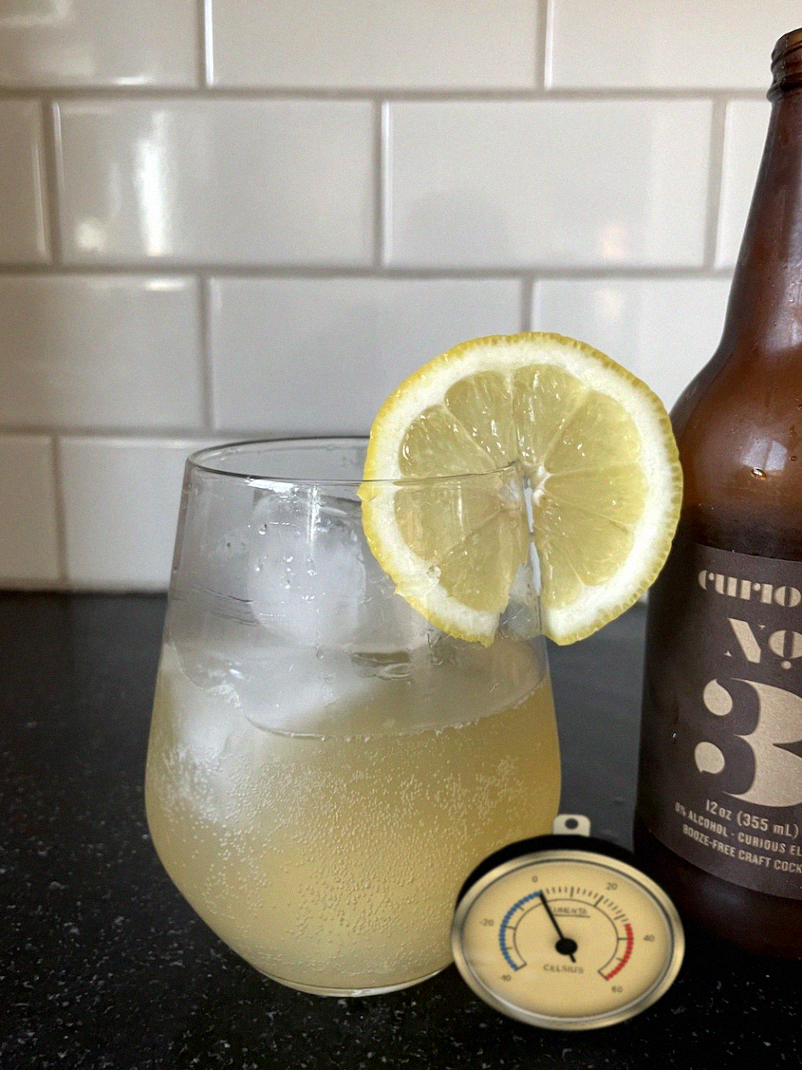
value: 0
